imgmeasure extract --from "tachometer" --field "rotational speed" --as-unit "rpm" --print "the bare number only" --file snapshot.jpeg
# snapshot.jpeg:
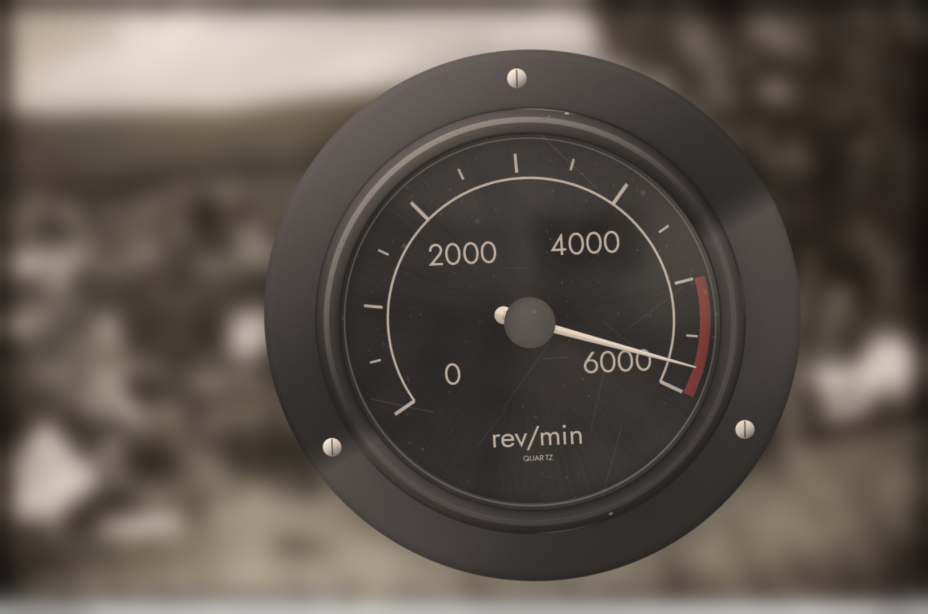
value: 5750
